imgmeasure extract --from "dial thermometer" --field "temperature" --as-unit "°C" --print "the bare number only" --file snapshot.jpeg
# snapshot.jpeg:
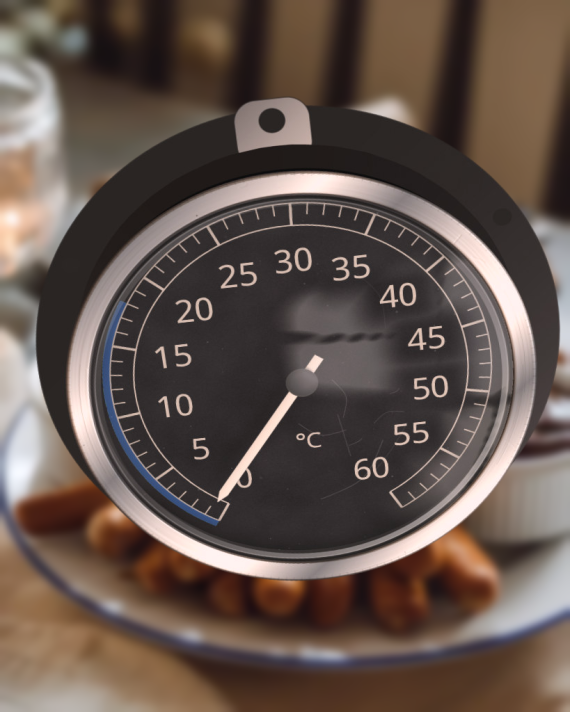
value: 1
